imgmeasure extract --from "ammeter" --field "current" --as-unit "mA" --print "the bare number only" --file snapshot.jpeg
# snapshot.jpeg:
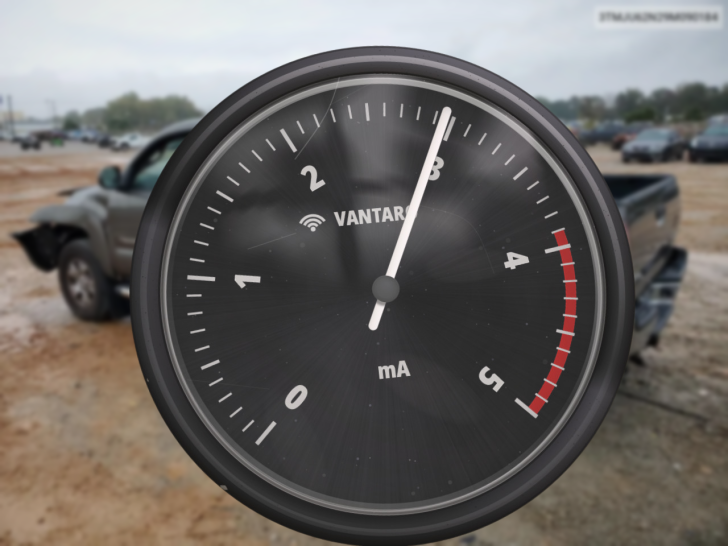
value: 2.95
